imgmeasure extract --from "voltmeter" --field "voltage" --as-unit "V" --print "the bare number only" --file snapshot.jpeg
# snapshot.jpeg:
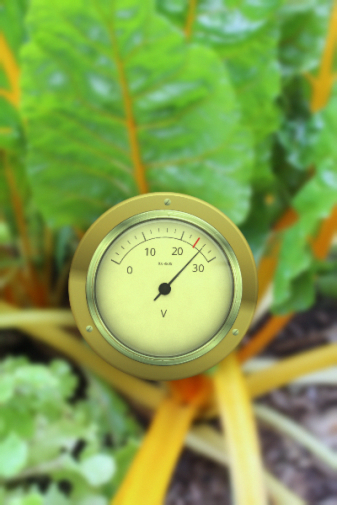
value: 26
